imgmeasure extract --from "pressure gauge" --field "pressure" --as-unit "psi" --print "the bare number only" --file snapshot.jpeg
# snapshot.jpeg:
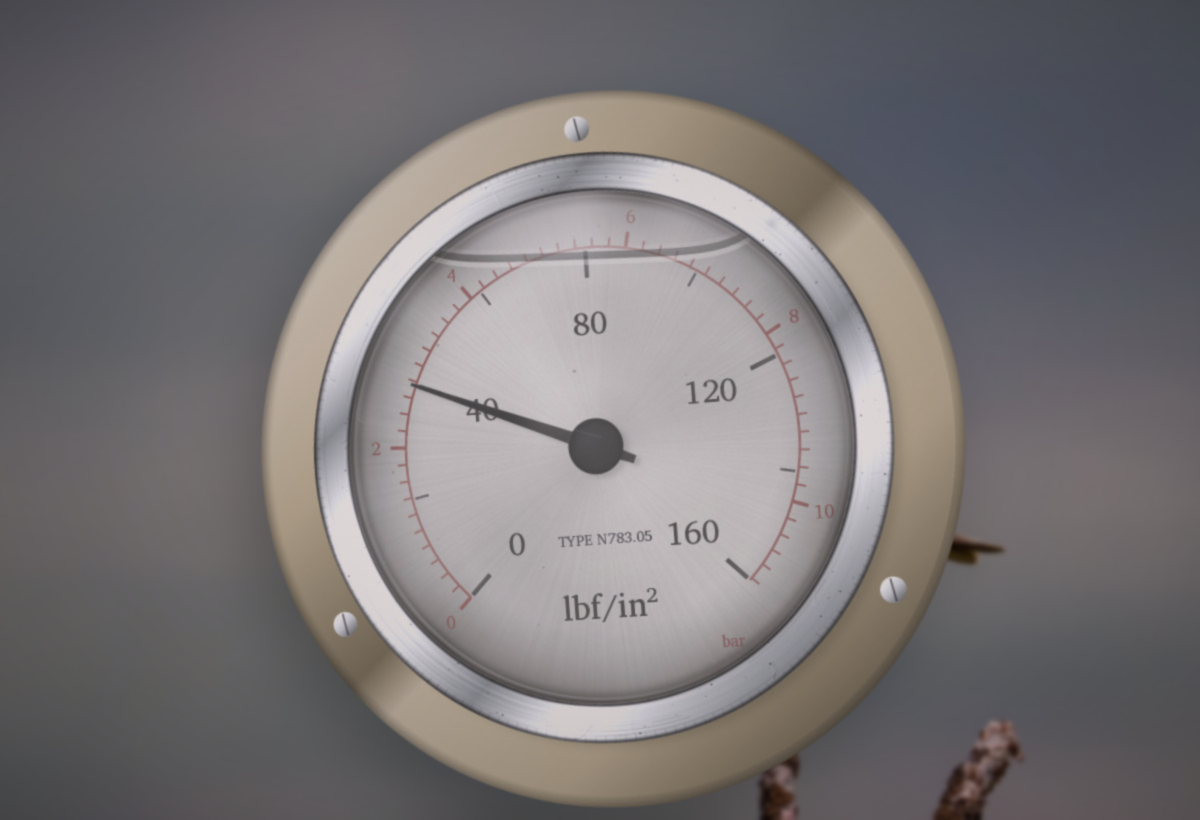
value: 40
